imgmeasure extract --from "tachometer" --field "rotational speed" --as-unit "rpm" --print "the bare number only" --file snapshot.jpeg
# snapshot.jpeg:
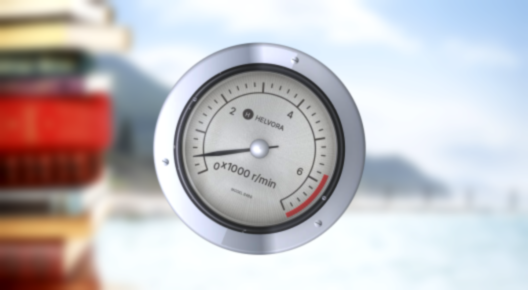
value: 400
